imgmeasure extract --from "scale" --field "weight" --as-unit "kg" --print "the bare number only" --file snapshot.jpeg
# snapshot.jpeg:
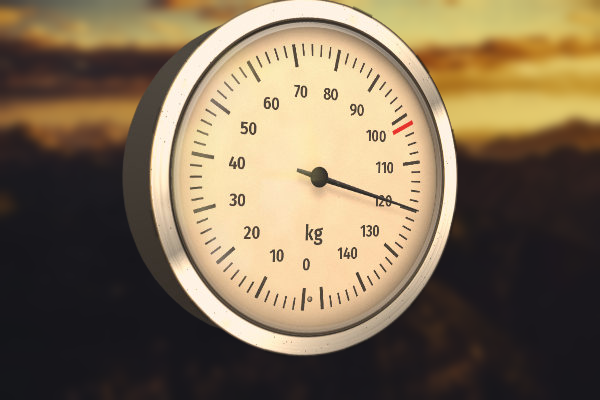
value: 120
